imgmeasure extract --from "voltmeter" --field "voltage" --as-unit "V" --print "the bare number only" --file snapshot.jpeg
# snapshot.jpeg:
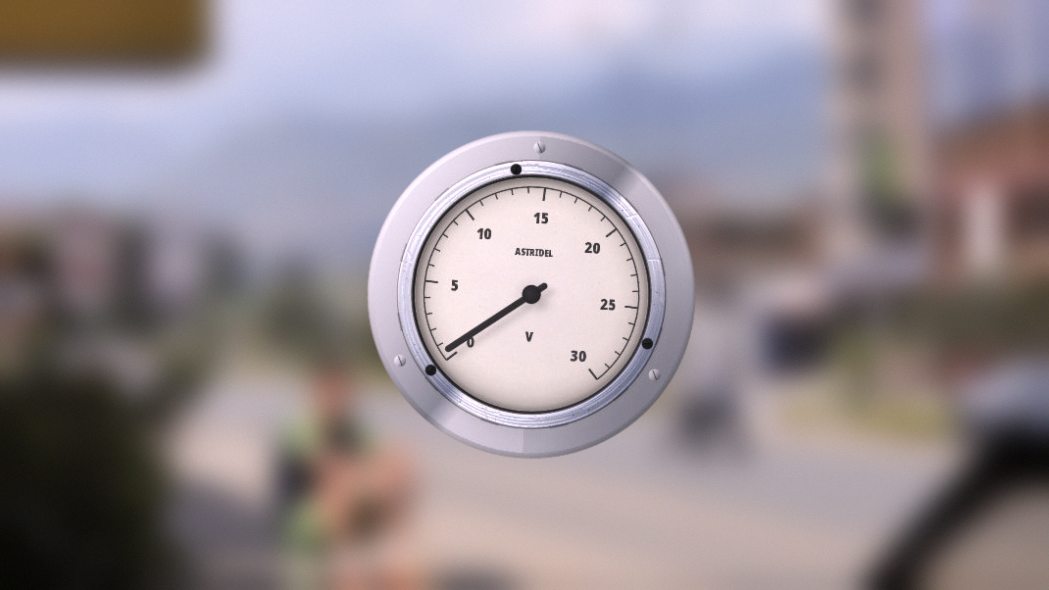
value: 0.5
